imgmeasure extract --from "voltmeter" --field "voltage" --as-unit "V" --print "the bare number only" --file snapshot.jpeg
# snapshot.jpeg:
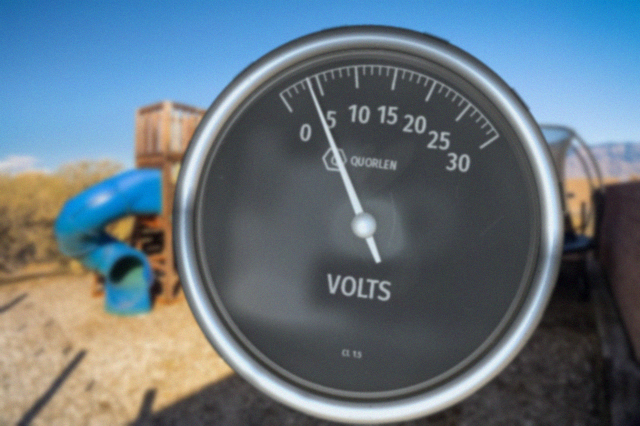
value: 4
